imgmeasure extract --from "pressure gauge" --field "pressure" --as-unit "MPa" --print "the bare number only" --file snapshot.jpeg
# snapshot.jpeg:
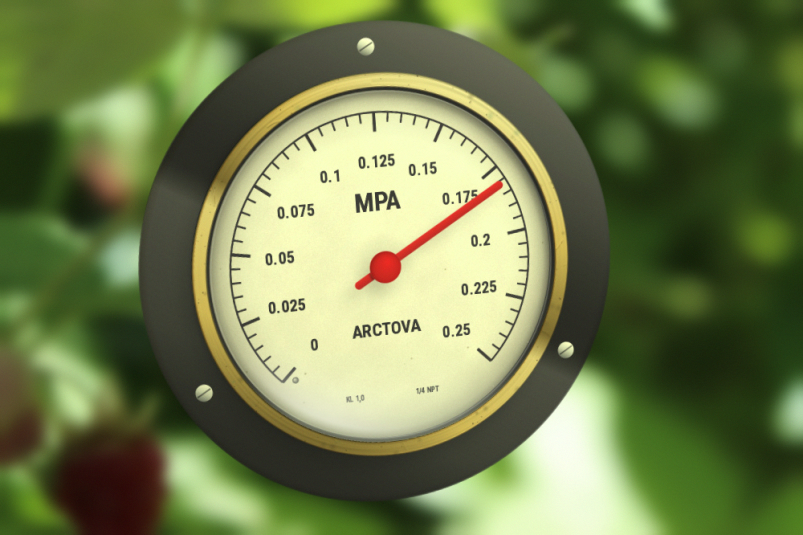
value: 0.18
